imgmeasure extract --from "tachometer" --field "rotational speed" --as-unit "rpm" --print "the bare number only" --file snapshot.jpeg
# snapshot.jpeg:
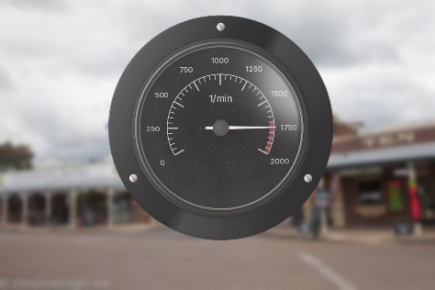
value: 1750
